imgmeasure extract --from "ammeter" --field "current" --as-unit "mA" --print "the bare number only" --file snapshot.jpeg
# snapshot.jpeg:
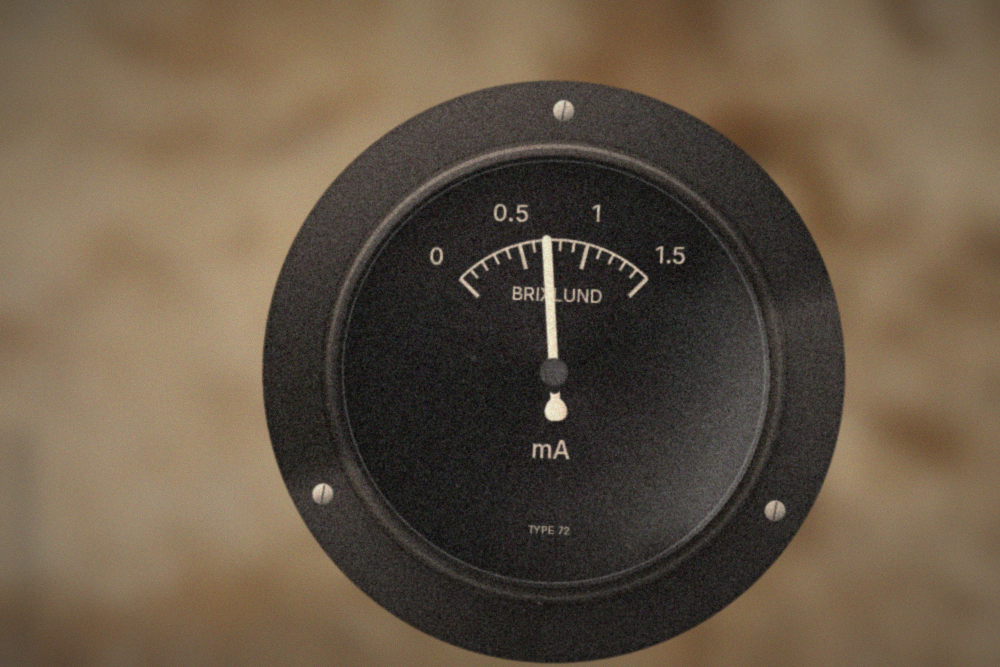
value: 0.7
